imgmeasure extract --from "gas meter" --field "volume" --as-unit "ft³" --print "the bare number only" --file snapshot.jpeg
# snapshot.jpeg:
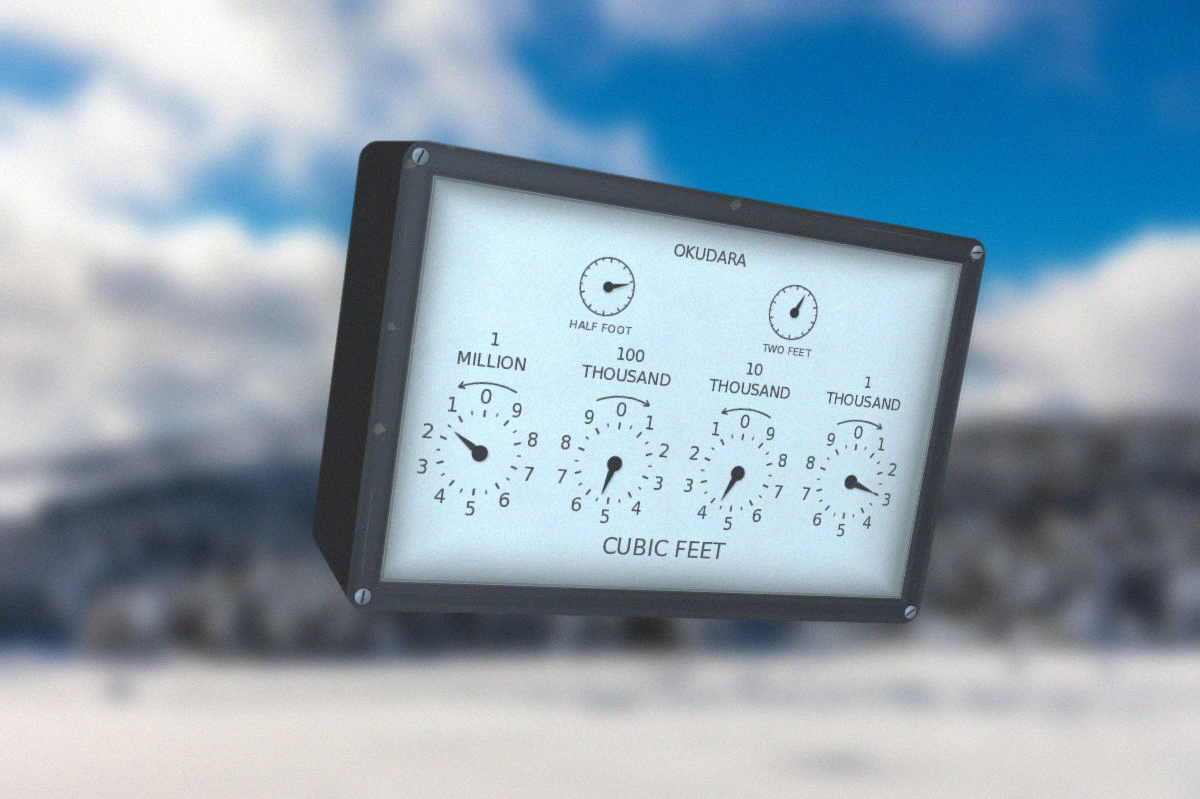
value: 154300
